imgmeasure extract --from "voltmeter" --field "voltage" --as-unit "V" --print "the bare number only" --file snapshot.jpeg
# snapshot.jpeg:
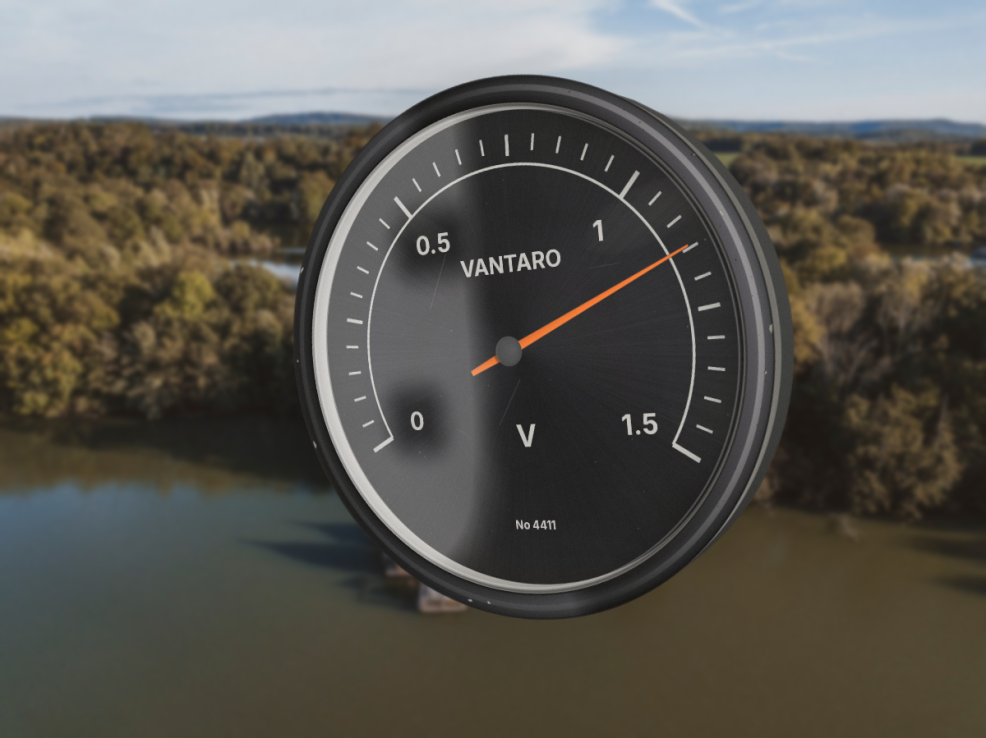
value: 1.15
